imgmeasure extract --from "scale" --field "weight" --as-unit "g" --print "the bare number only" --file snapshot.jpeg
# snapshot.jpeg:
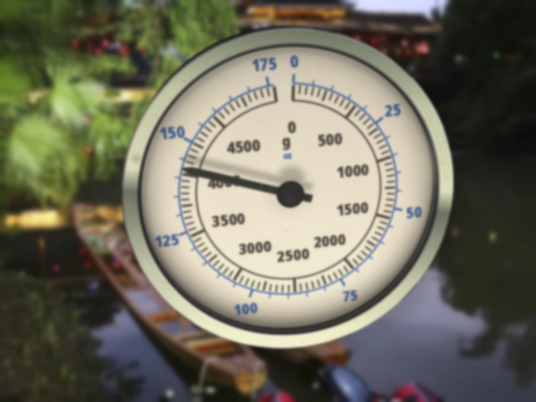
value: 4050
